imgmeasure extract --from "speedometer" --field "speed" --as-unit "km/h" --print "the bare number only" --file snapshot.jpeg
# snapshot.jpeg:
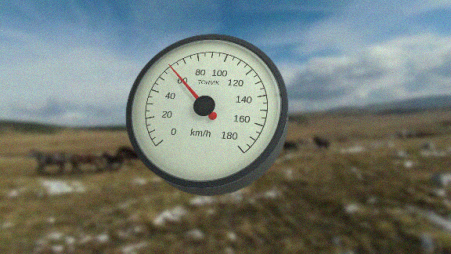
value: 60
